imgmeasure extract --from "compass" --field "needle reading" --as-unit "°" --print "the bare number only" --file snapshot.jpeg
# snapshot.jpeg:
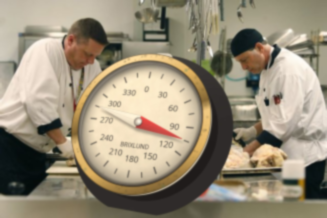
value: 105
